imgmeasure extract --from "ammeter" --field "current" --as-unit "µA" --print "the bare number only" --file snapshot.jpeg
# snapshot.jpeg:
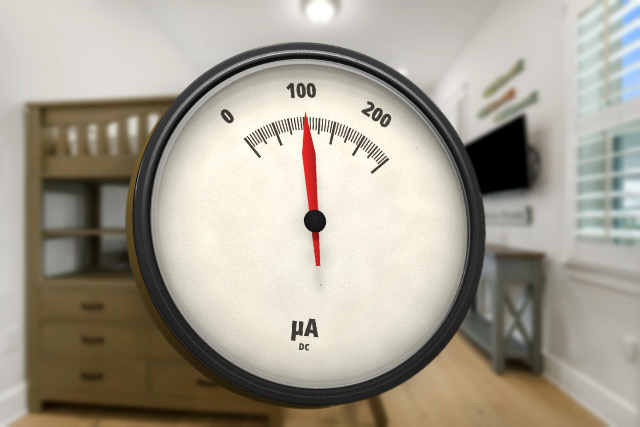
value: 100
